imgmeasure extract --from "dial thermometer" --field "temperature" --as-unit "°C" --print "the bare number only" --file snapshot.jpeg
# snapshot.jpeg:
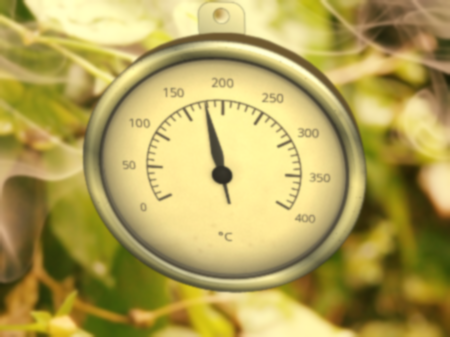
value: 180
